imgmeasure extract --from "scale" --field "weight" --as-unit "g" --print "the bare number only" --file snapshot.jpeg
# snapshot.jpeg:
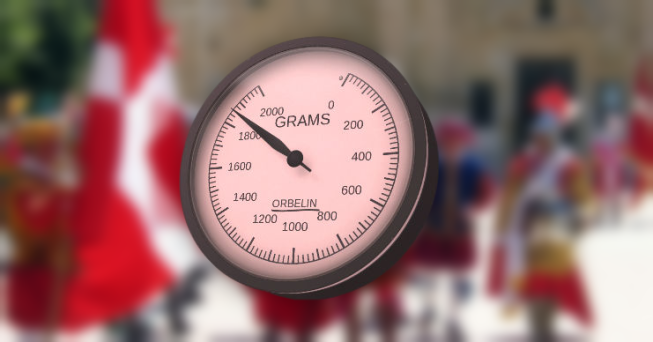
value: 1860
